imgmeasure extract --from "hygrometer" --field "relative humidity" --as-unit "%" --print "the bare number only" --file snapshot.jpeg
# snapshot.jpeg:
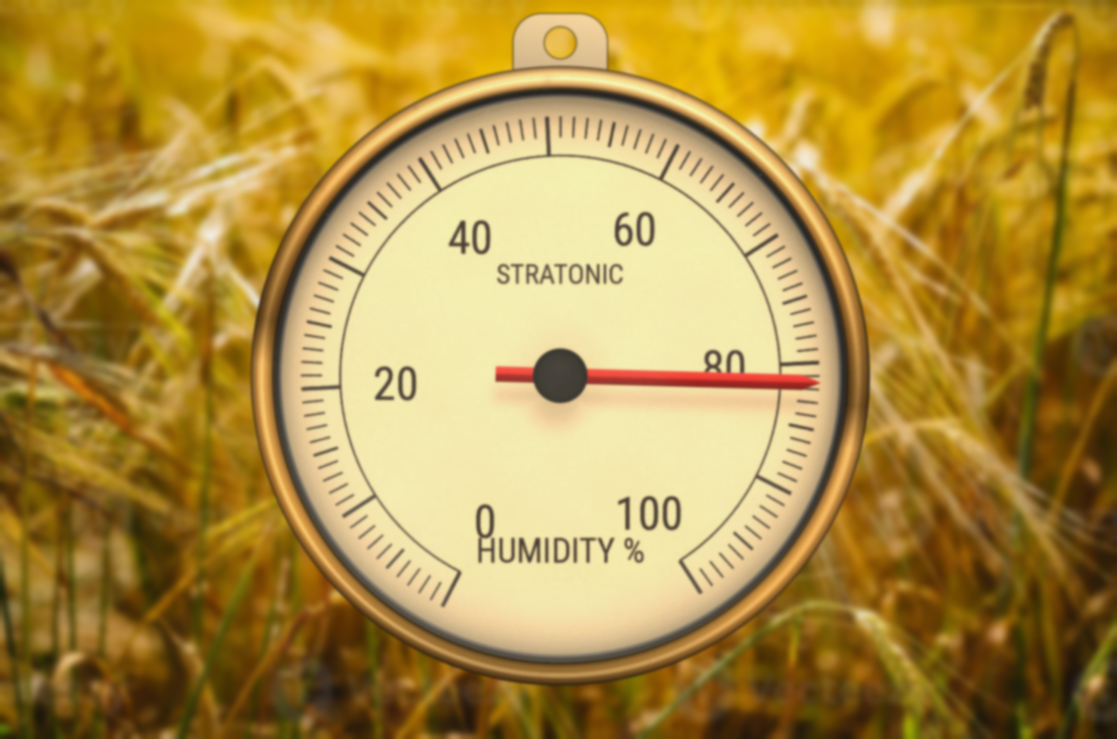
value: 81.5
